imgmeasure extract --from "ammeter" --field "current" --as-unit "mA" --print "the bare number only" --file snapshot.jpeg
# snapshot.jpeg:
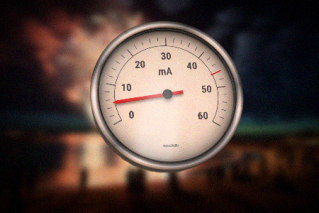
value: 5
